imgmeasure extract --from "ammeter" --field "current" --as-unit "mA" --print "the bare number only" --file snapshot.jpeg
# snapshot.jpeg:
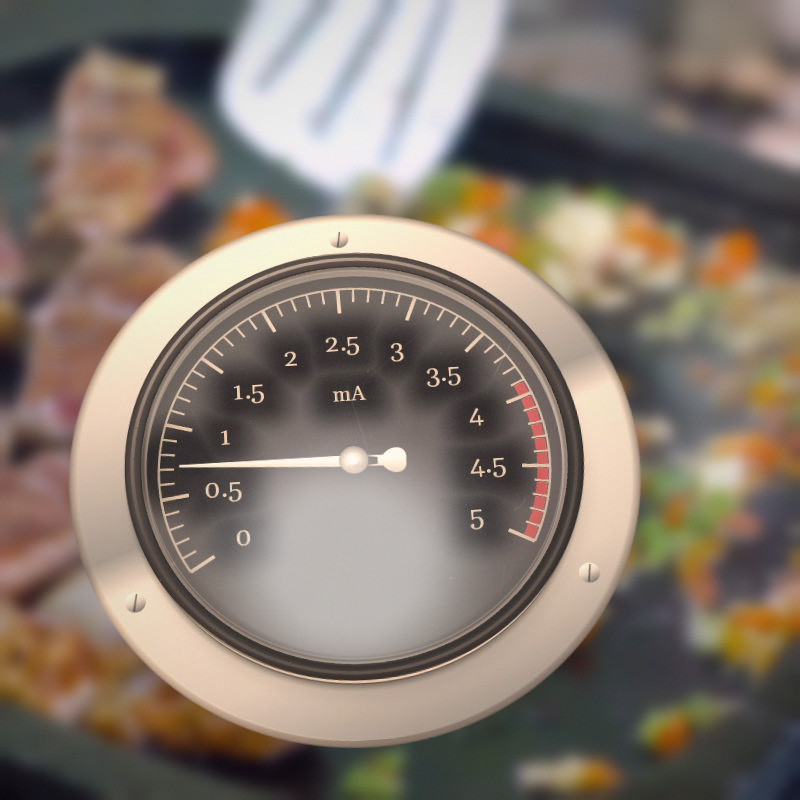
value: 0.7
